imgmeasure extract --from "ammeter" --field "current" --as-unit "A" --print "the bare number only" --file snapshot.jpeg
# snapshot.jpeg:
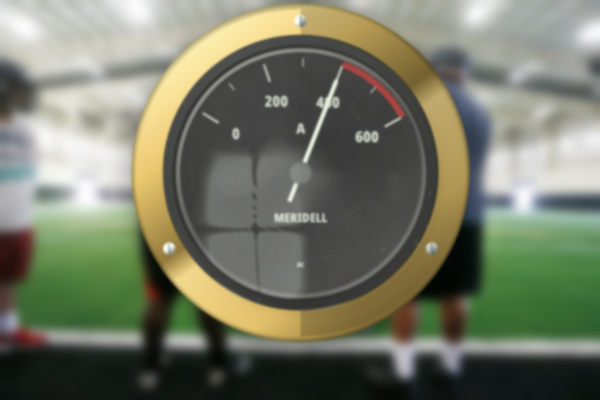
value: 400
